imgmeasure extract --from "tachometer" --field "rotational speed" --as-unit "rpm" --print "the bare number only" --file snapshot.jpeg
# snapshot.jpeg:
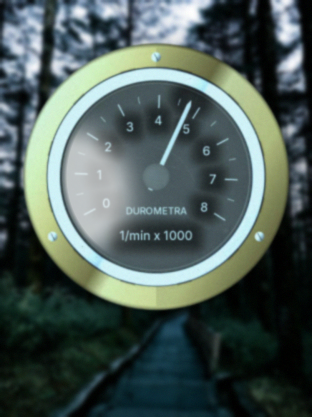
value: 4750
